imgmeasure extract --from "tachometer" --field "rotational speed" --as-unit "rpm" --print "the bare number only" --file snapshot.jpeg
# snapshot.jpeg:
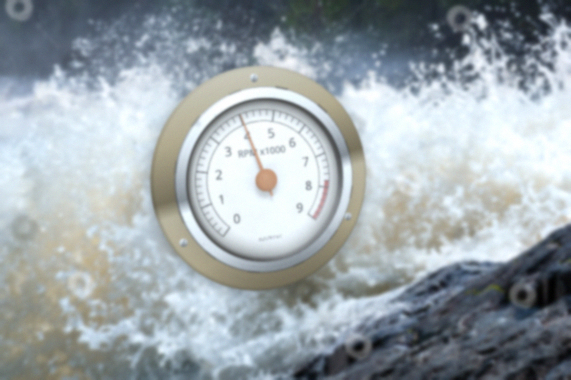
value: 4000
